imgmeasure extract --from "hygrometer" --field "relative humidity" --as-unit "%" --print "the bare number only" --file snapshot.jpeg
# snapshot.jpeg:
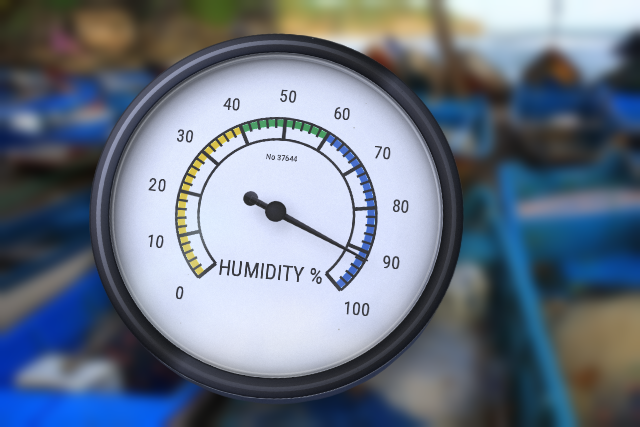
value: 92
